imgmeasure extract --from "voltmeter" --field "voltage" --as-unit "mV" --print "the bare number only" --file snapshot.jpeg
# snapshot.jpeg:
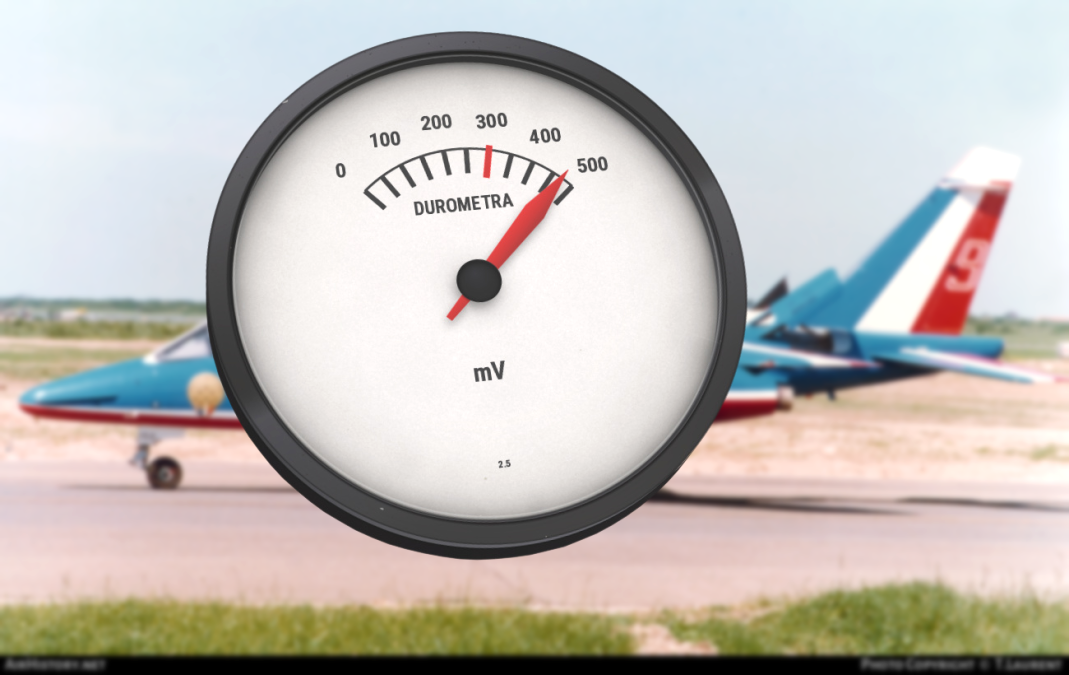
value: 475
